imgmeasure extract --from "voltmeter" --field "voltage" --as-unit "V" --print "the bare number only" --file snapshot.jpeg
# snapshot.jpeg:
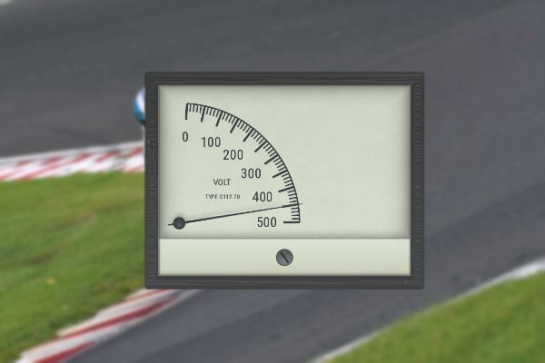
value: 450
